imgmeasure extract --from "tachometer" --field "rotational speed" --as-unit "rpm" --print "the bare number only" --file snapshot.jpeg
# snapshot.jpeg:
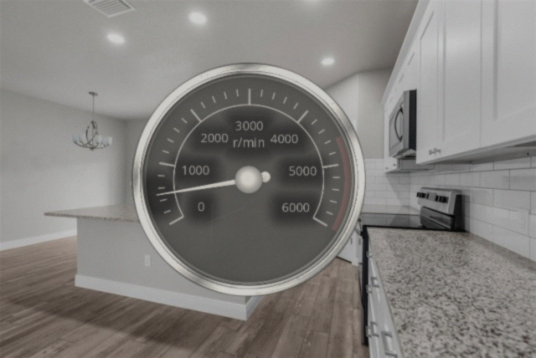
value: 500
